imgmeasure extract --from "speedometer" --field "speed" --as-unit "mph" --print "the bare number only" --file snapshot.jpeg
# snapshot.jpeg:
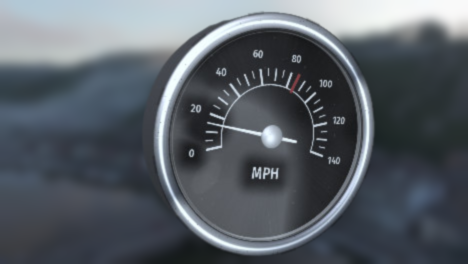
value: 15
